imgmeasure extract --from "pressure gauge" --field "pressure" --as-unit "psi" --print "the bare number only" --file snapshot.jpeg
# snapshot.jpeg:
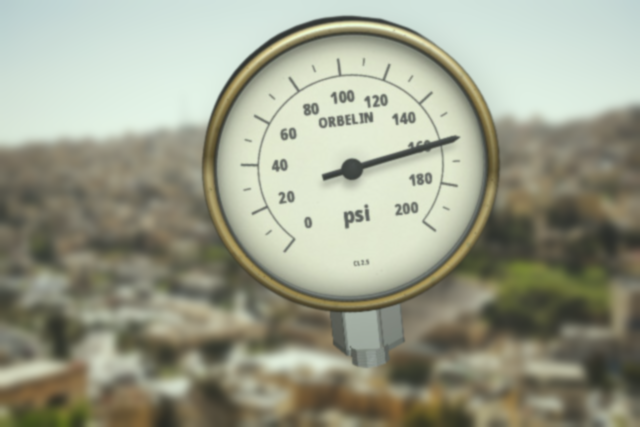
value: 160
